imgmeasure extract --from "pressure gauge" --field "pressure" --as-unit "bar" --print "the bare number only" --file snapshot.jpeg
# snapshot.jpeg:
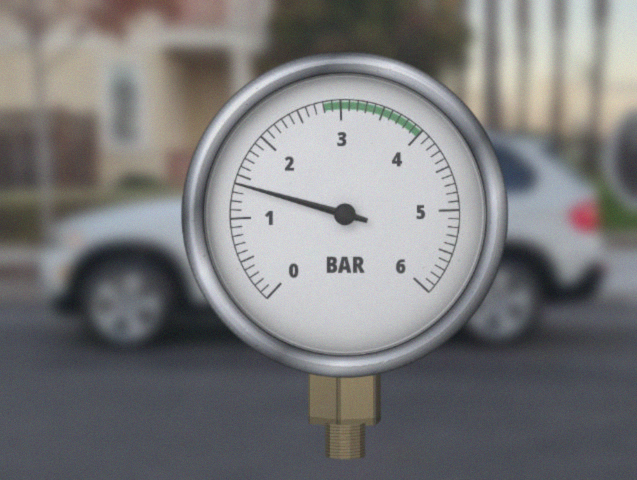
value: 1.4
